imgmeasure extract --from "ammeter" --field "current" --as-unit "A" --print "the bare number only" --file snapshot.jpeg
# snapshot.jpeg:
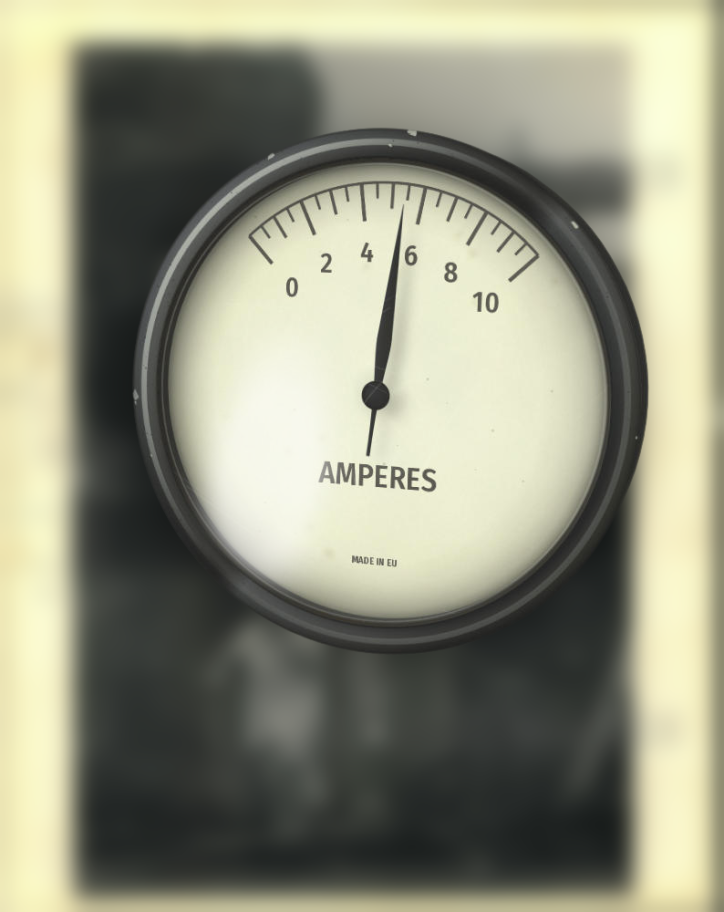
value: 5.5
